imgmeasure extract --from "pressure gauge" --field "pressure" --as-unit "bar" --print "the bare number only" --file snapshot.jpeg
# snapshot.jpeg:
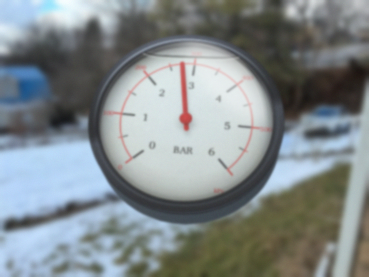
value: 2.75
